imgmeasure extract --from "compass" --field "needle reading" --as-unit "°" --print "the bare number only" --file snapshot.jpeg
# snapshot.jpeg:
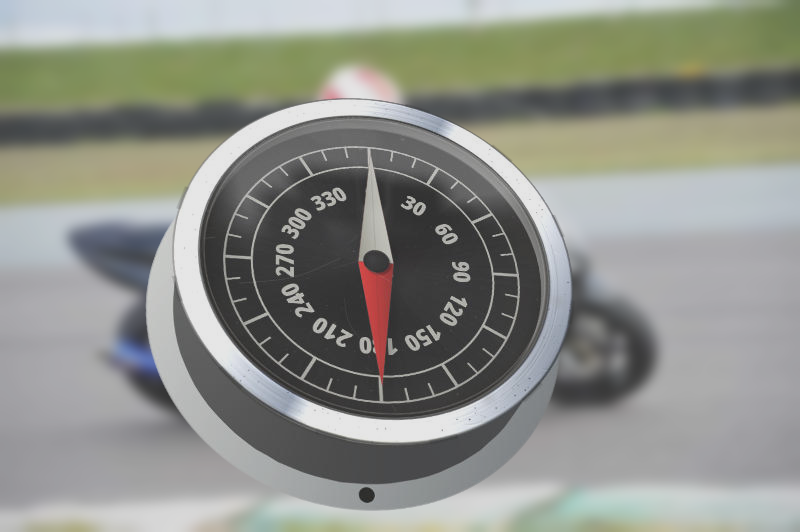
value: 180
